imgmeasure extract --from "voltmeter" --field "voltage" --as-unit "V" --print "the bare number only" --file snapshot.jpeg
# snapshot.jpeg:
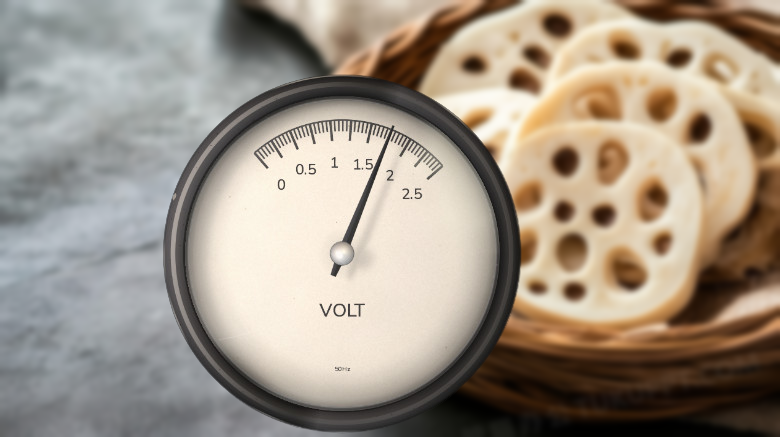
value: 1.75
